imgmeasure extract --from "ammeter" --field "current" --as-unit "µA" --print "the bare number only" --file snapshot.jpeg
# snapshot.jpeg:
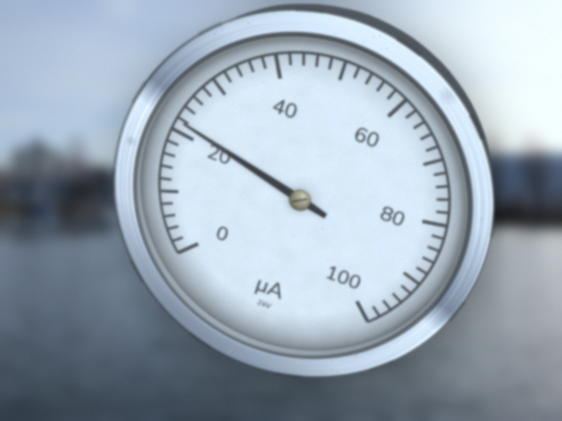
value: 22
